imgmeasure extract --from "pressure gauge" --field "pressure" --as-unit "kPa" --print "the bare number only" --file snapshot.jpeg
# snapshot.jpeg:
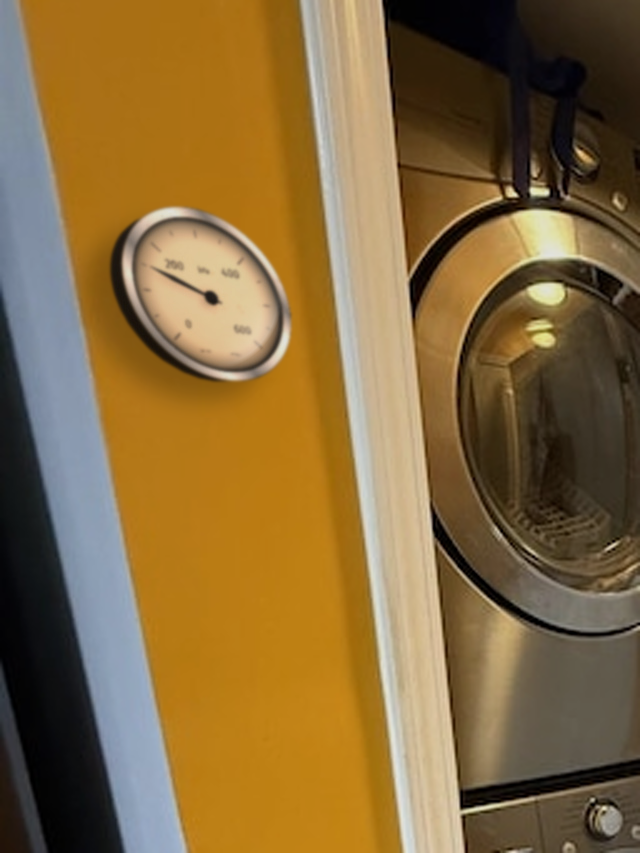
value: 150
